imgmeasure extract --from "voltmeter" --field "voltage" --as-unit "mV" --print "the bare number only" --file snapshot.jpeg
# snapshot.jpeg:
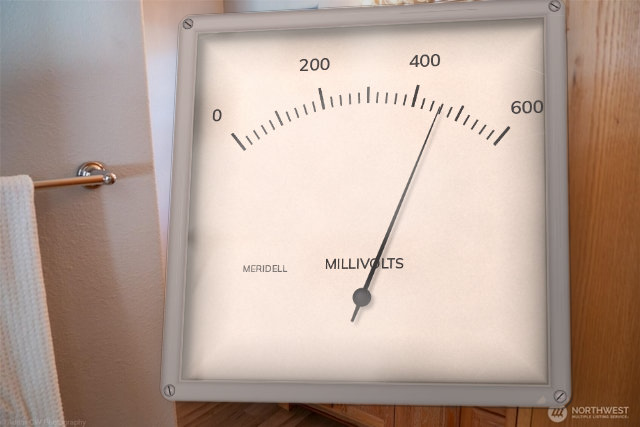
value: 460
